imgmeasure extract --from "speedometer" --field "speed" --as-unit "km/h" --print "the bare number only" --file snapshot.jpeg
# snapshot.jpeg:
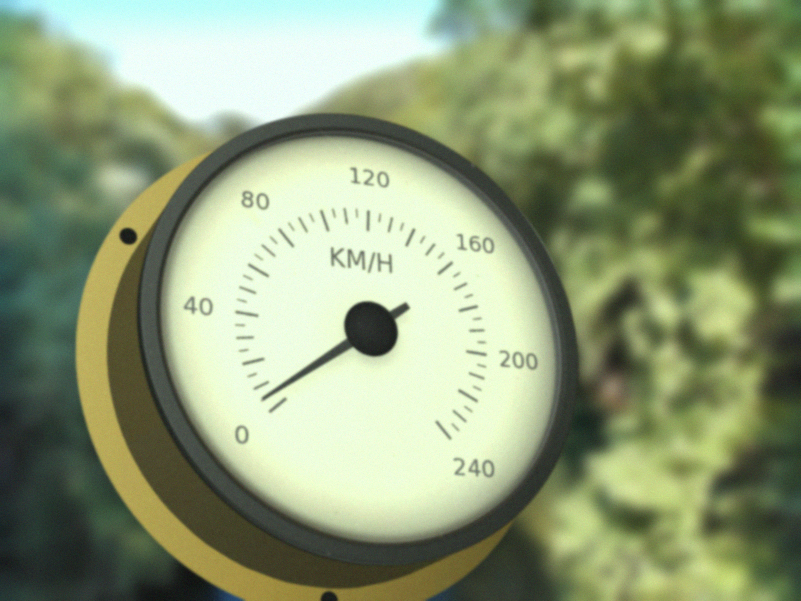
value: 5
